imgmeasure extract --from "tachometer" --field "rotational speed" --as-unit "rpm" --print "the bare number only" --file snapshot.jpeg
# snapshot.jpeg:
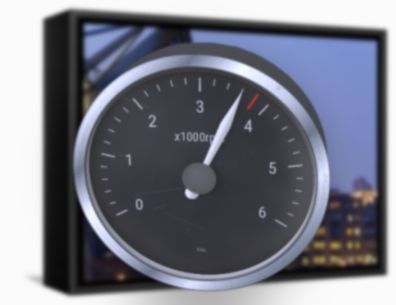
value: 3600
